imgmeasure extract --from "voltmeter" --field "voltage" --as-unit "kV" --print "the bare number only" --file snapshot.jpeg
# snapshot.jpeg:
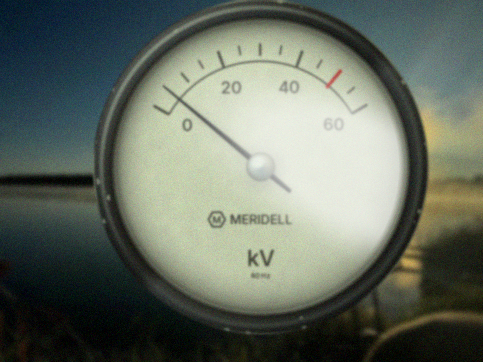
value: 5
